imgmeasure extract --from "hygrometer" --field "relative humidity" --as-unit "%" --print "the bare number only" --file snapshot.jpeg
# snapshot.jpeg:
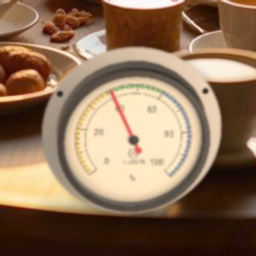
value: 40
